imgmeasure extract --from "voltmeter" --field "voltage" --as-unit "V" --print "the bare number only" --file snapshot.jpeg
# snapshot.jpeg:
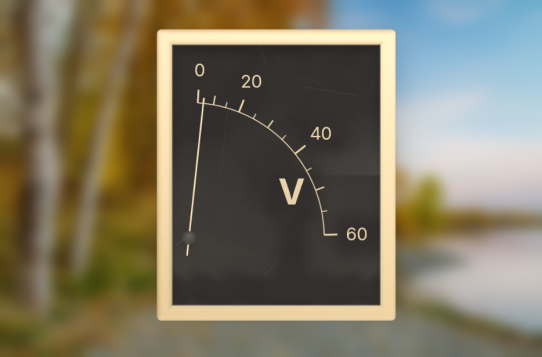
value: 5
